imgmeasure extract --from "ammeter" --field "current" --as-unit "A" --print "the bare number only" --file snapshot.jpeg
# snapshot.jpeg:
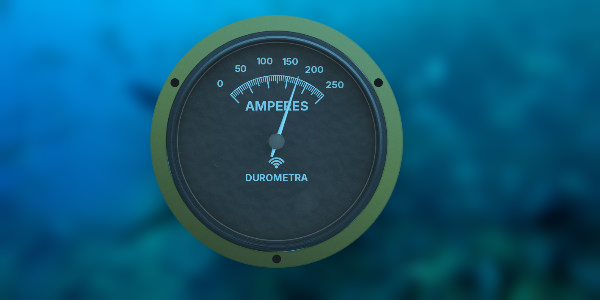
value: 175
